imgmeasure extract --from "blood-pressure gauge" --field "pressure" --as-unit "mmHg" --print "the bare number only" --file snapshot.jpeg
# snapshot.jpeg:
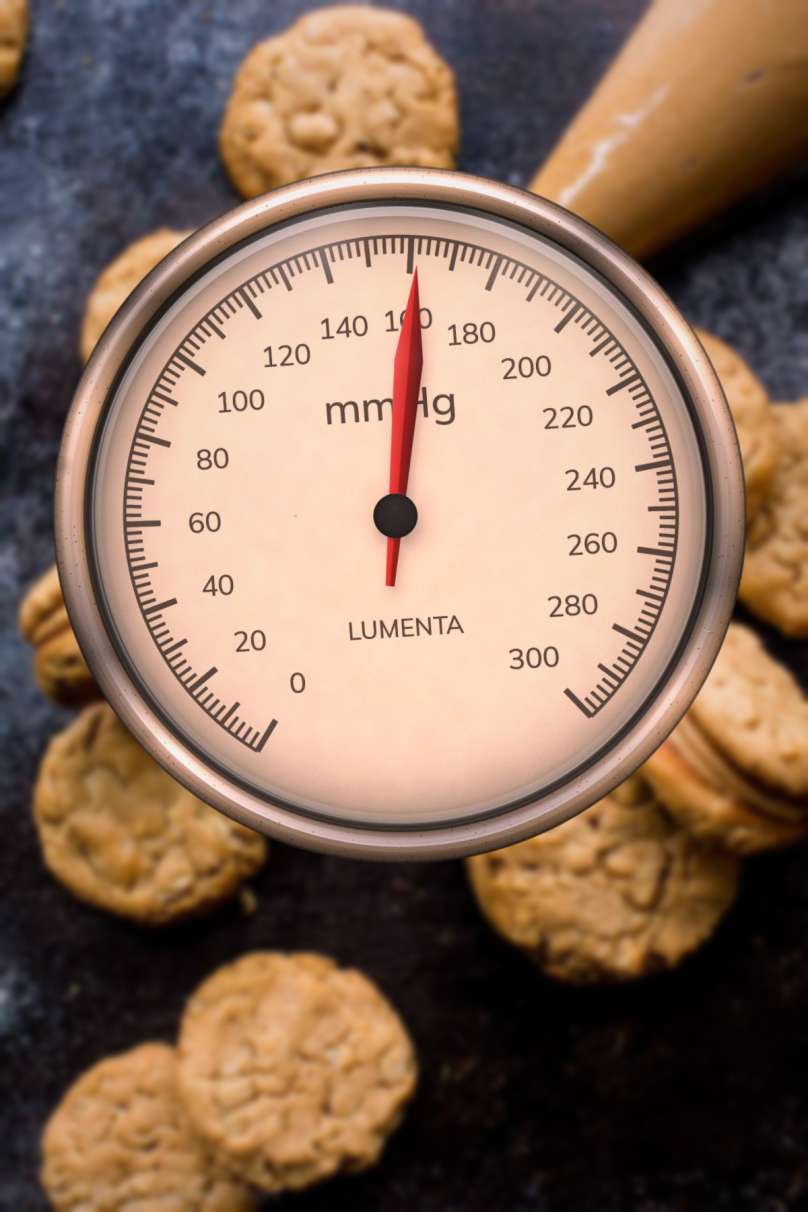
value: 162
